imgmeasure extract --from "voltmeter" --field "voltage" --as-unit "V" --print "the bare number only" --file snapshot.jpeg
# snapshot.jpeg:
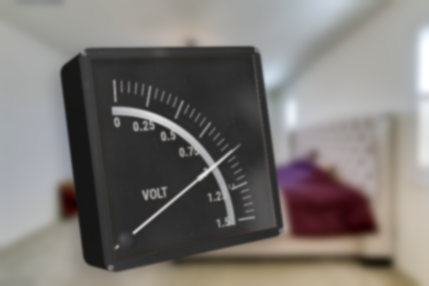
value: 1
